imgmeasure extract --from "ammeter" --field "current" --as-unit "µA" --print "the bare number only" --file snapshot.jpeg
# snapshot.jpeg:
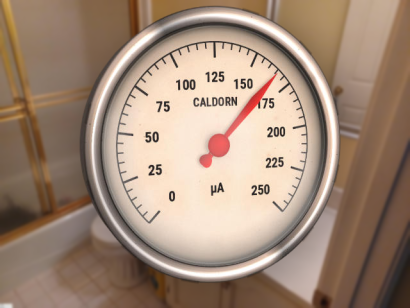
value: 165
